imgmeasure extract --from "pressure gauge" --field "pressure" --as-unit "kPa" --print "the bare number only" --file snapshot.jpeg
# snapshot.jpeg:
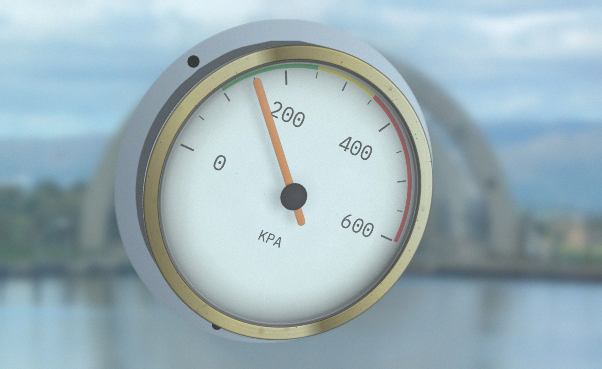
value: 150
